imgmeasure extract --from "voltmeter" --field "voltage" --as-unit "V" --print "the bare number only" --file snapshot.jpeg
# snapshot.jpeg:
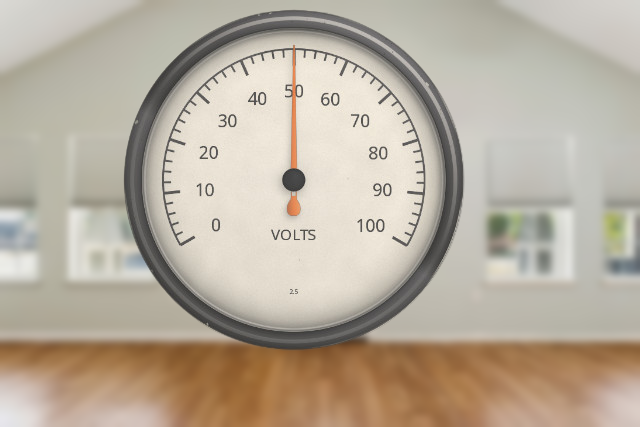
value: 50
